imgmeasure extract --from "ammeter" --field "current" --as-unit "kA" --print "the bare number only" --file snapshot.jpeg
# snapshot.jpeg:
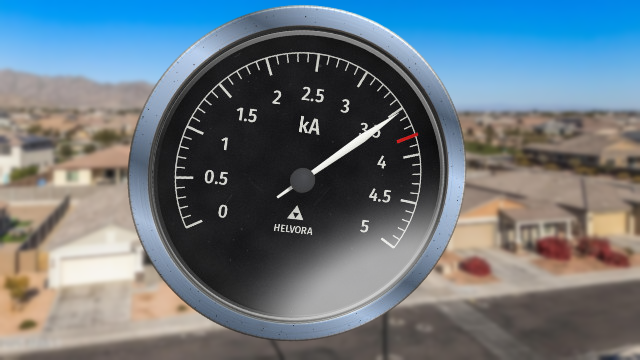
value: 3.5
